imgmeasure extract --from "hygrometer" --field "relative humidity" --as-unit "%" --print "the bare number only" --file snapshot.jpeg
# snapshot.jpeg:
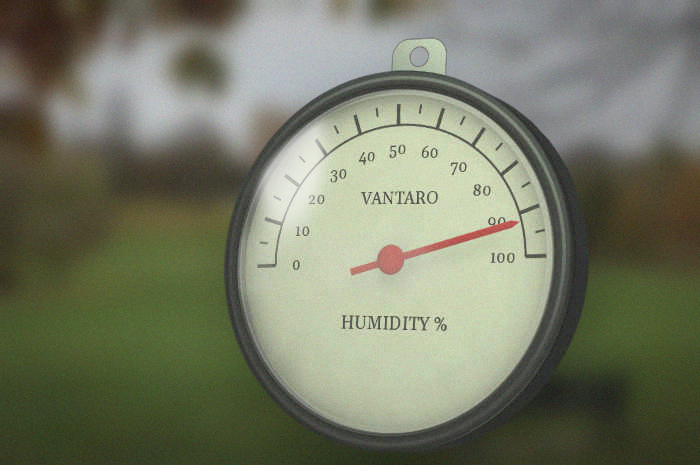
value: 92.5
